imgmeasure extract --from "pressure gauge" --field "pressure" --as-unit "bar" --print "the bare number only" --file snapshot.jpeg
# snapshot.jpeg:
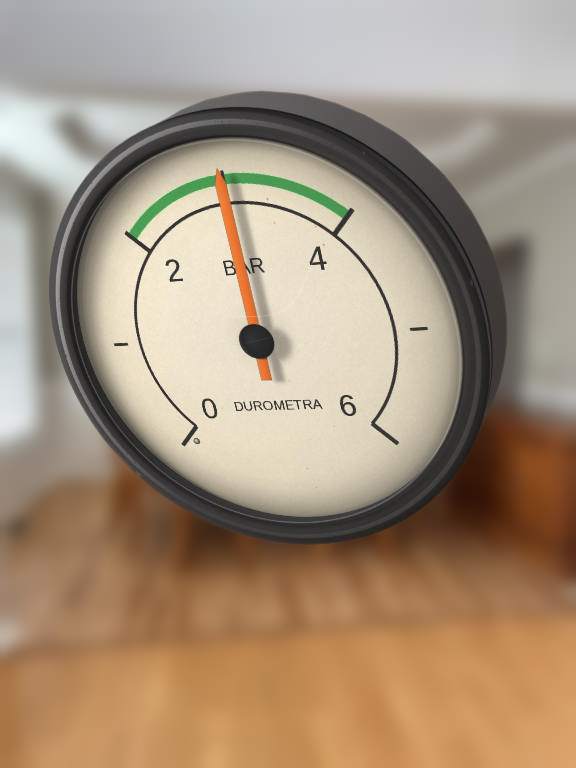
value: 3
